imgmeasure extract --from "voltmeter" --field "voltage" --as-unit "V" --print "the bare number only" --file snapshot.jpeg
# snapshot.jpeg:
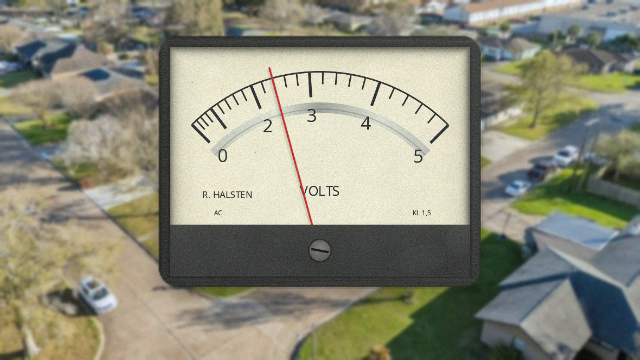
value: 2.4
